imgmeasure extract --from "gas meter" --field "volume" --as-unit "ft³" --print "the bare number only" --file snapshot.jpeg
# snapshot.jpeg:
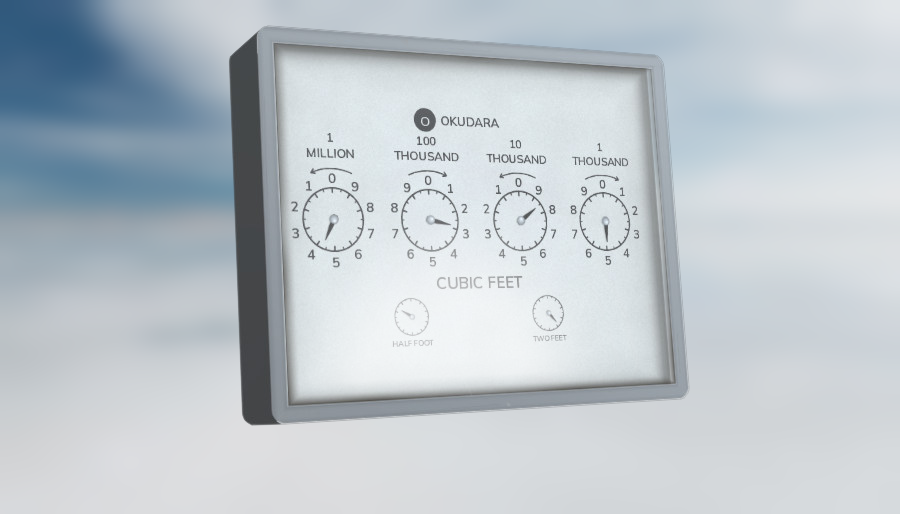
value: 428500
